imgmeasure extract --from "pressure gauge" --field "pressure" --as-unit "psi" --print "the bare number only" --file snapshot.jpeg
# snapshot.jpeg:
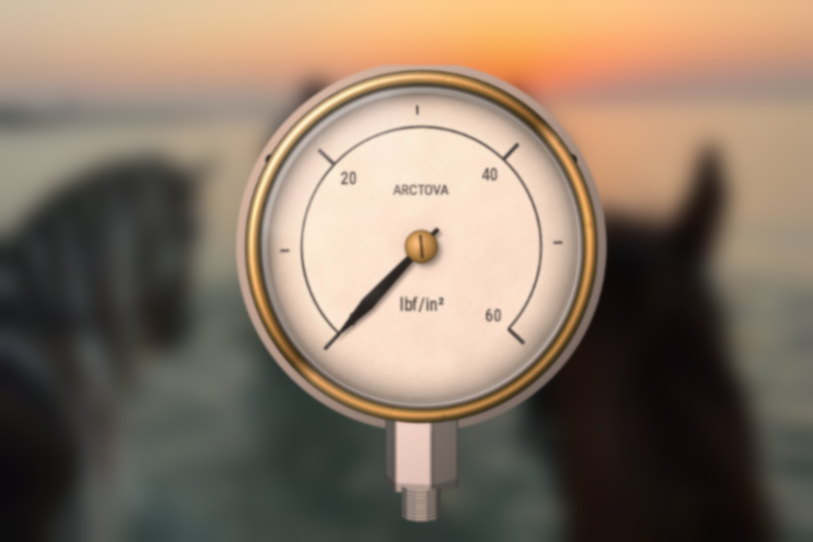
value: 0
